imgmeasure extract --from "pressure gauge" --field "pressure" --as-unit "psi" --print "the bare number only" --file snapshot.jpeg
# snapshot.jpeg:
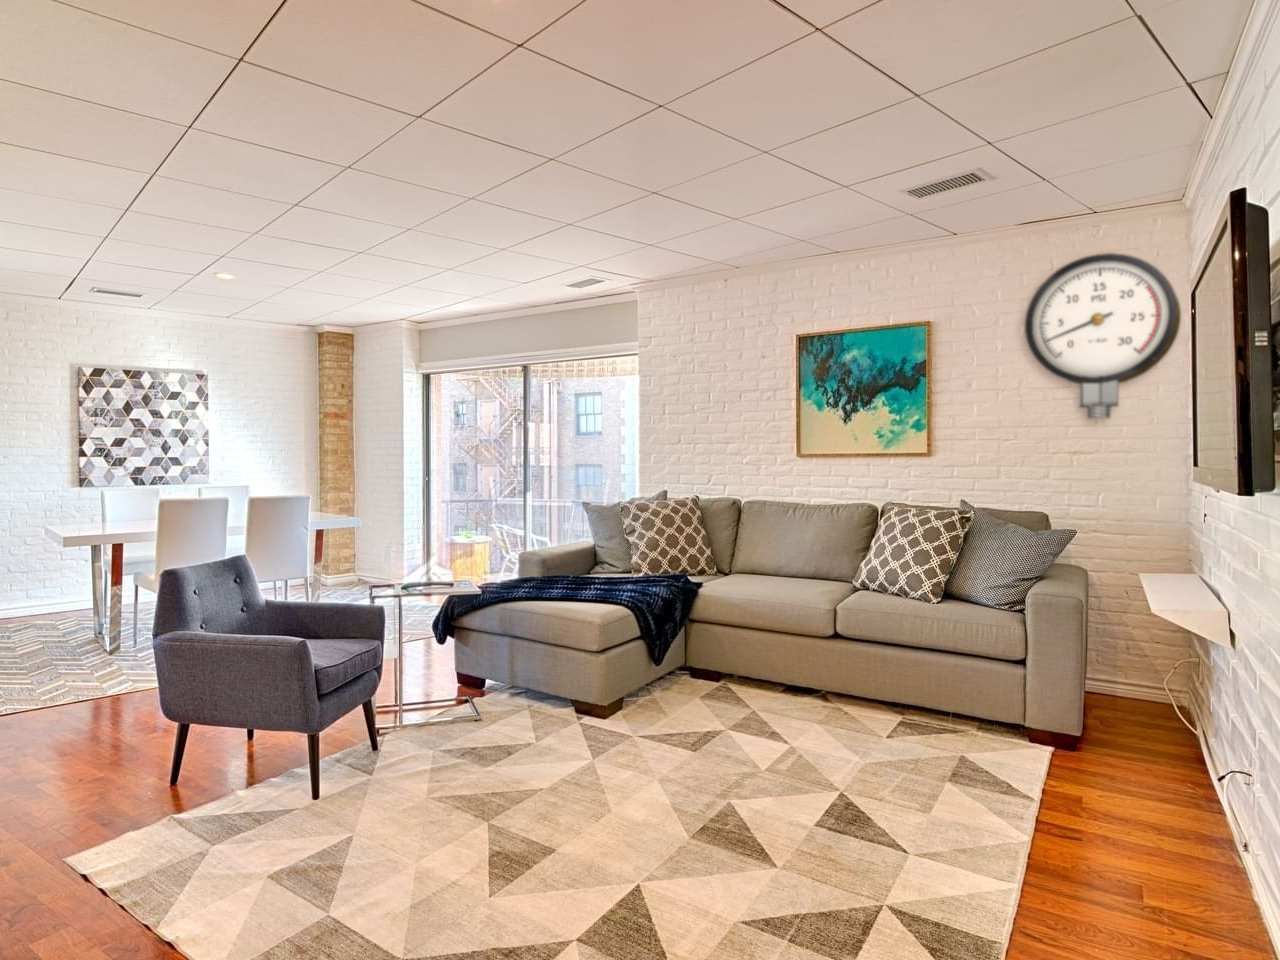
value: 2.5
